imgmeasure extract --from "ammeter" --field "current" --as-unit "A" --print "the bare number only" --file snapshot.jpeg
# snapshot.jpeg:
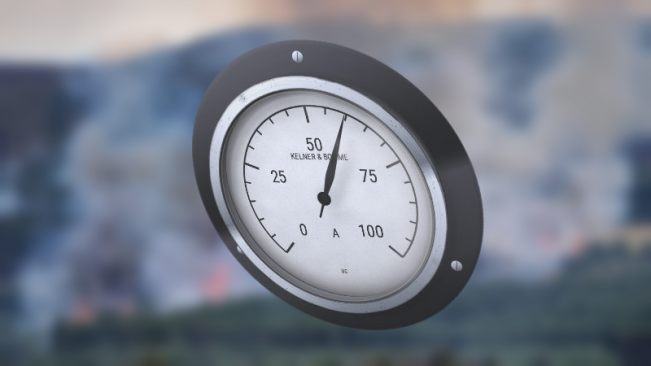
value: 60
